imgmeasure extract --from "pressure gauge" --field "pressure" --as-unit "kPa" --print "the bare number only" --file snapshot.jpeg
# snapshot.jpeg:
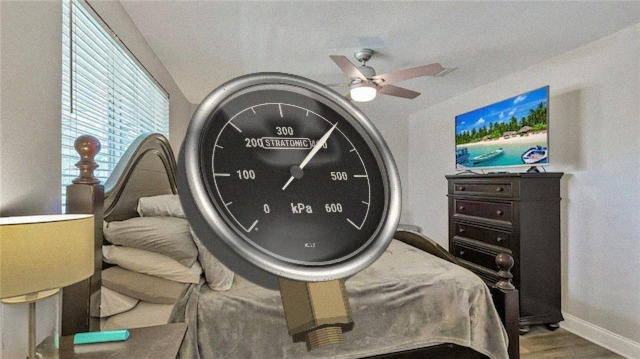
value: 400
